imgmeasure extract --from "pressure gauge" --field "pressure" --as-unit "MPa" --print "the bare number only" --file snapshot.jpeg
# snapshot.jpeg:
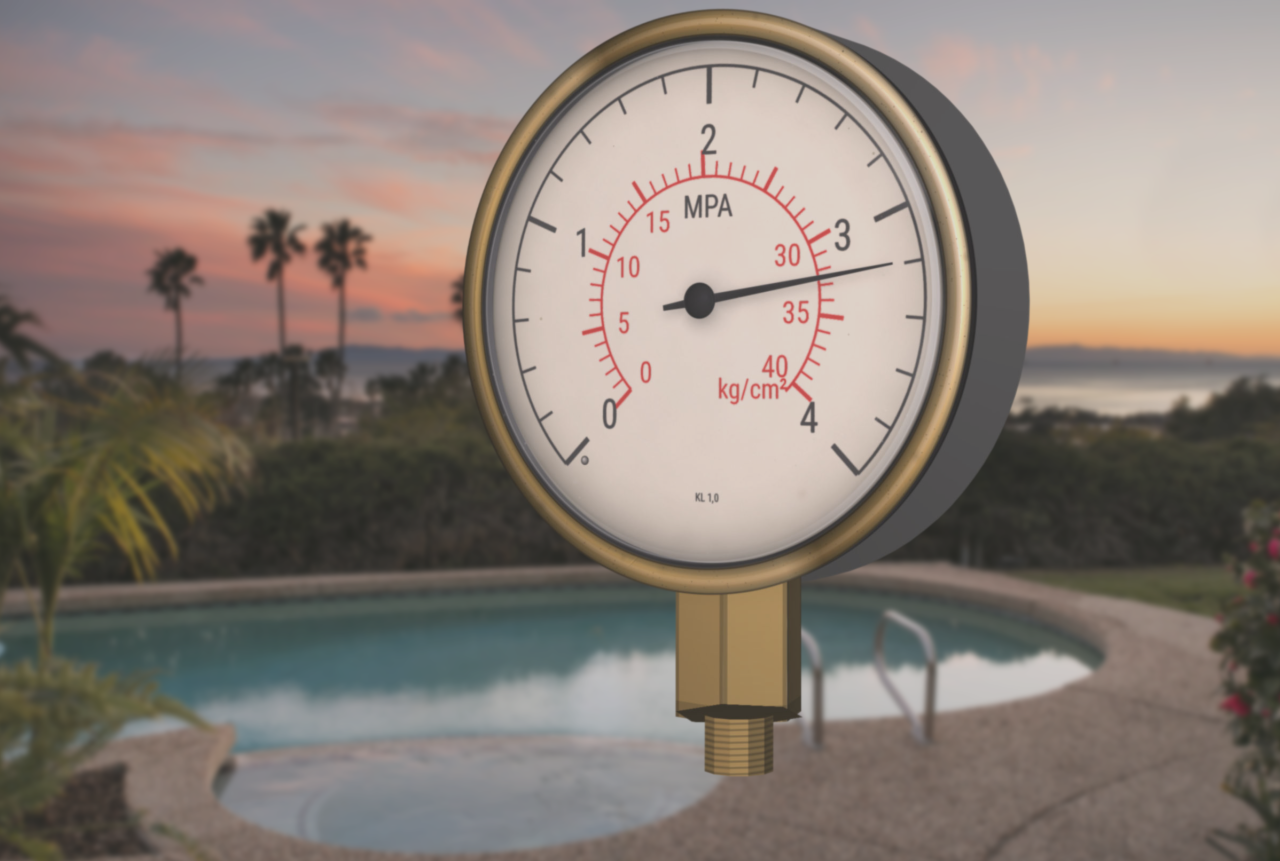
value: 3.2
